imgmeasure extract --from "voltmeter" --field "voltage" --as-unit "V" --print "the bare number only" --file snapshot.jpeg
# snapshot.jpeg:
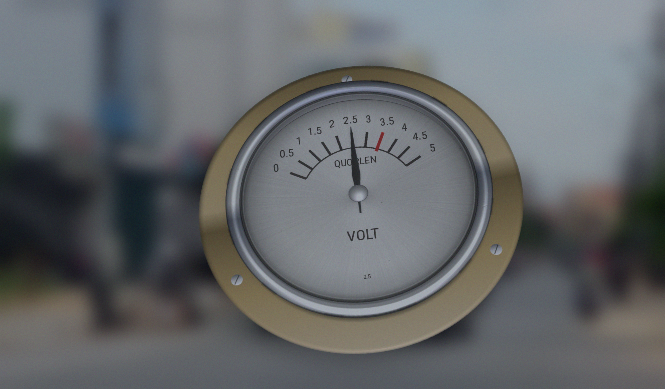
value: 2.5
